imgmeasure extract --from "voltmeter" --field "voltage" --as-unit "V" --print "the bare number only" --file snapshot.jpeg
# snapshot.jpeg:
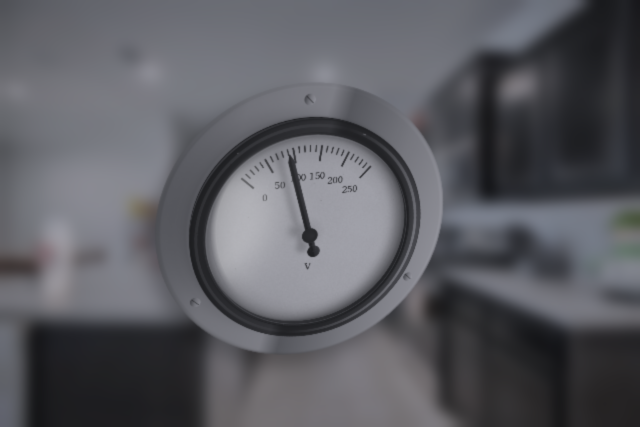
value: 90
